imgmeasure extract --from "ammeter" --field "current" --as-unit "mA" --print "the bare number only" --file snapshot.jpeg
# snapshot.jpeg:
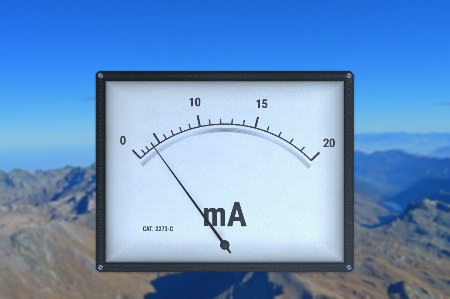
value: 4
